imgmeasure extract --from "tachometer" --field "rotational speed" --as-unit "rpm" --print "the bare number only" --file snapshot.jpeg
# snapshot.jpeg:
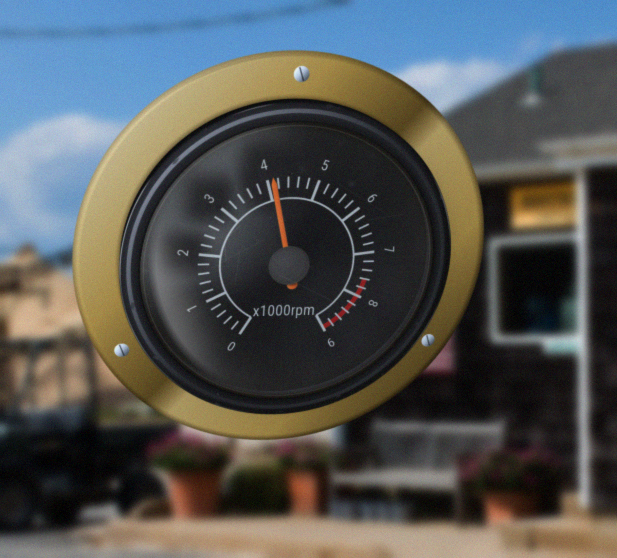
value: 4100
